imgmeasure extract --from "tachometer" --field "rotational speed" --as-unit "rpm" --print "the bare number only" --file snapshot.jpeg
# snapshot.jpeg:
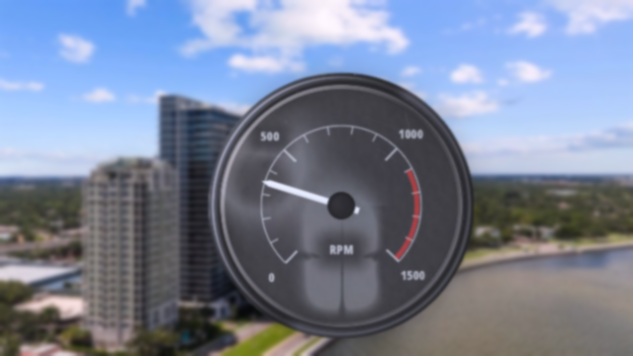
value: 350
